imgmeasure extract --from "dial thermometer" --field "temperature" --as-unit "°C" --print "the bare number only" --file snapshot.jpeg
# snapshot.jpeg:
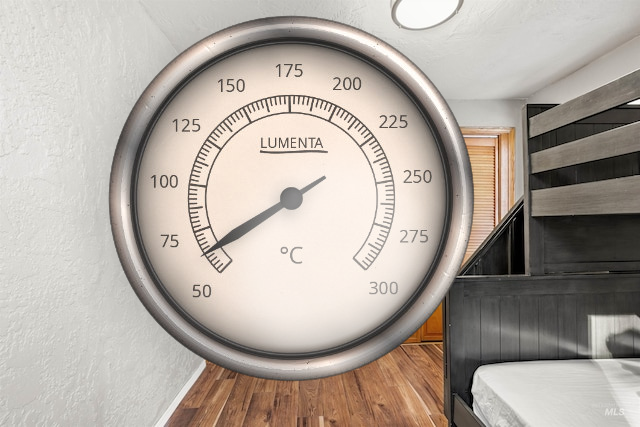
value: 62.5
